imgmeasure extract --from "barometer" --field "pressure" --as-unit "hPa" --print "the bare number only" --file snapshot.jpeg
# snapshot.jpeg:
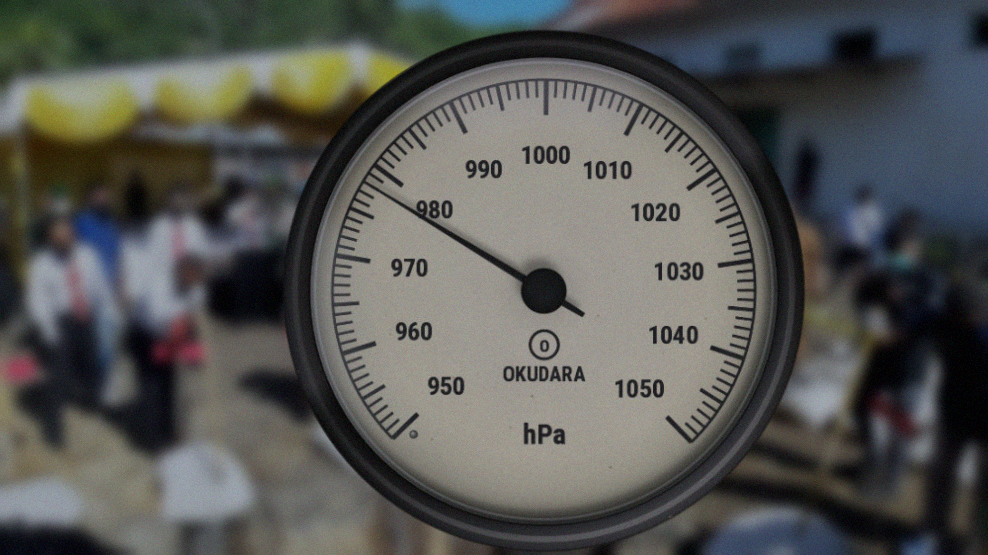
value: 978
